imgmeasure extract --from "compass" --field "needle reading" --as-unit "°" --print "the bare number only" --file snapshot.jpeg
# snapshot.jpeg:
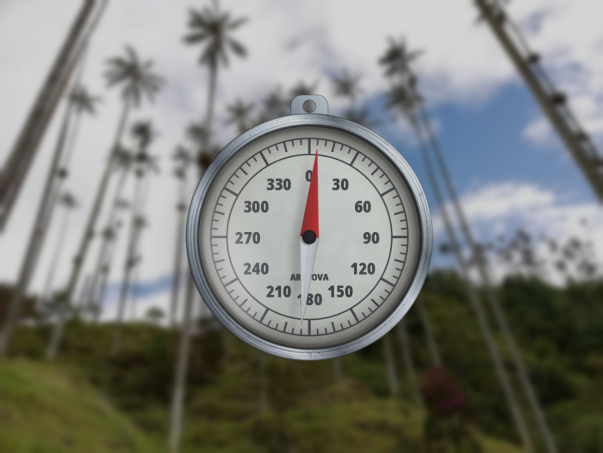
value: 5
